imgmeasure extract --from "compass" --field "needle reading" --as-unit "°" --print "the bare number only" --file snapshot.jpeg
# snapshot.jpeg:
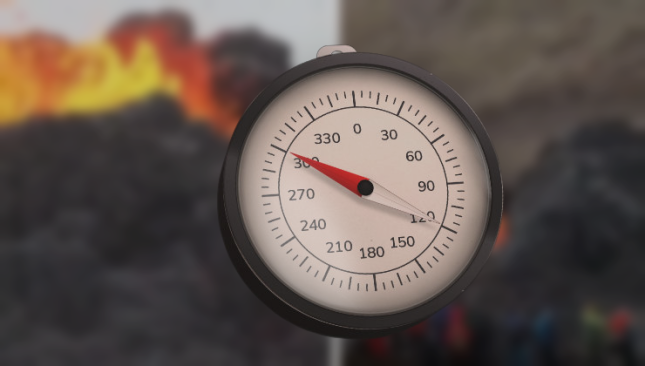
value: 300
